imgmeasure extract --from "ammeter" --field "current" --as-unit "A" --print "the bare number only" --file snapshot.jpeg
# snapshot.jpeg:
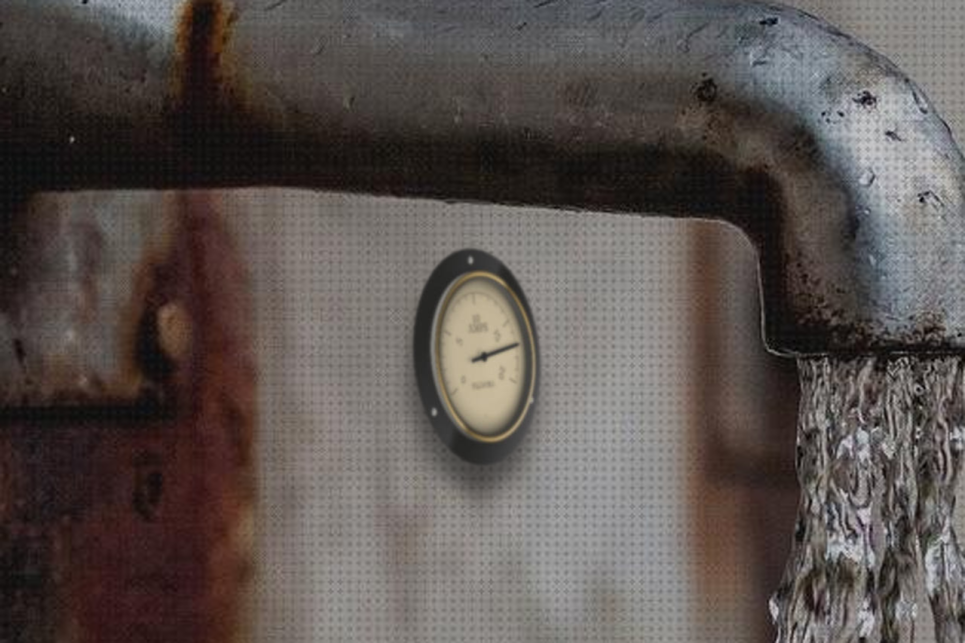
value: 17
